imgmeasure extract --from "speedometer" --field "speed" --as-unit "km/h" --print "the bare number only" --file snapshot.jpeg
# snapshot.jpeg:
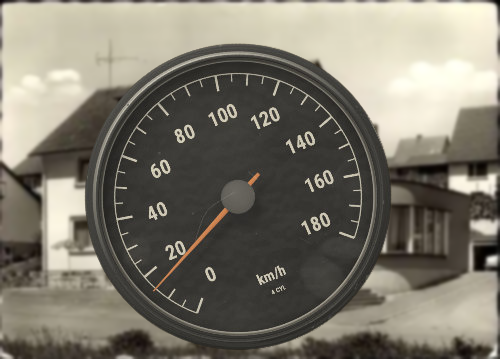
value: 15
